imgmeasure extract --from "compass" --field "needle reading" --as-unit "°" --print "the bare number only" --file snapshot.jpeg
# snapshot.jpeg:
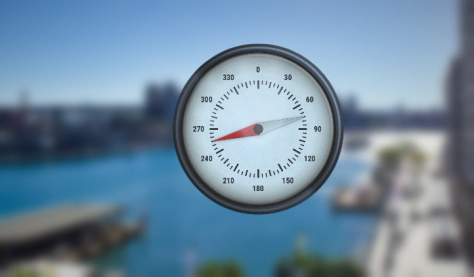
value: 255
